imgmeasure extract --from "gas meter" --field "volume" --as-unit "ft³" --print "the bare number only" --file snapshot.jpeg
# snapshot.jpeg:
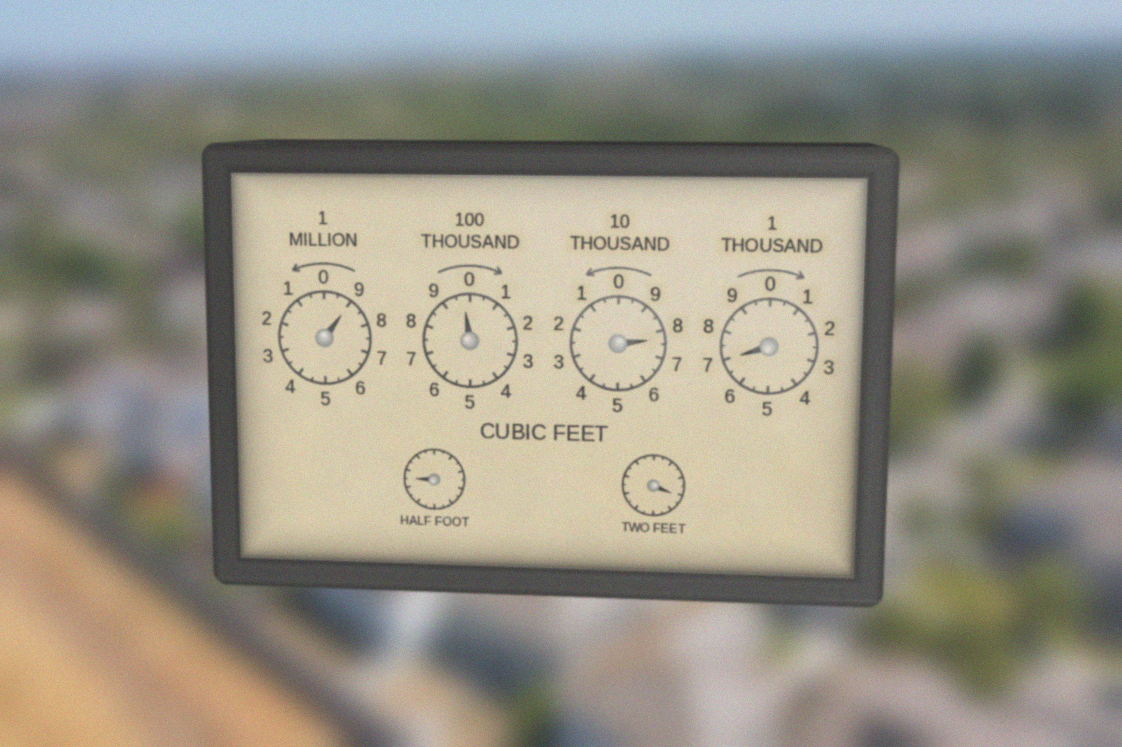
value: 897700
